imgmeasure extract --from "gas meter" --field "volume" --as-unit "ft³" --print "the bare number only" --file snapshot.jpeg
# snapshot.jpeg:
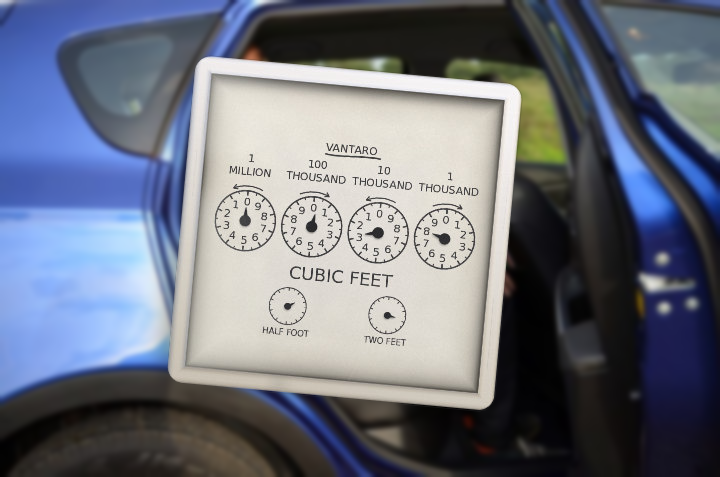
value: 2800
